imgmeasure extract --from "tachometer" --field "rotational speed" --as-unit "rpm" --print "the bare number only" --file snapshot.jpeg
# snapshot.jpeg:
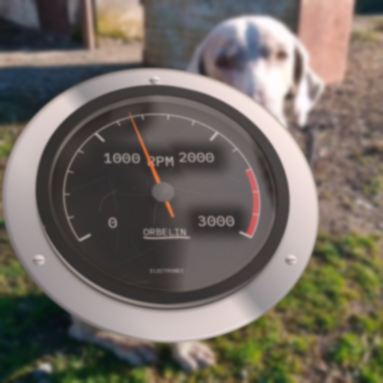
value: 1300
